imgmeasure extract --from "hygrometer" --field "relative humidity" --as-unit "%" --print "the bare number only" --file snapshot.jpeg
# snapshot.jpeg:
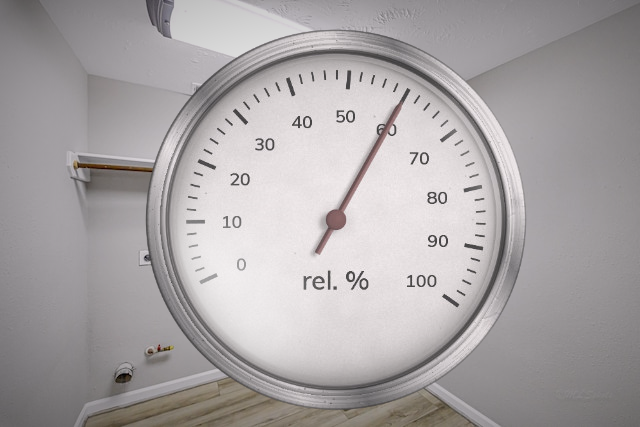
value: 60
